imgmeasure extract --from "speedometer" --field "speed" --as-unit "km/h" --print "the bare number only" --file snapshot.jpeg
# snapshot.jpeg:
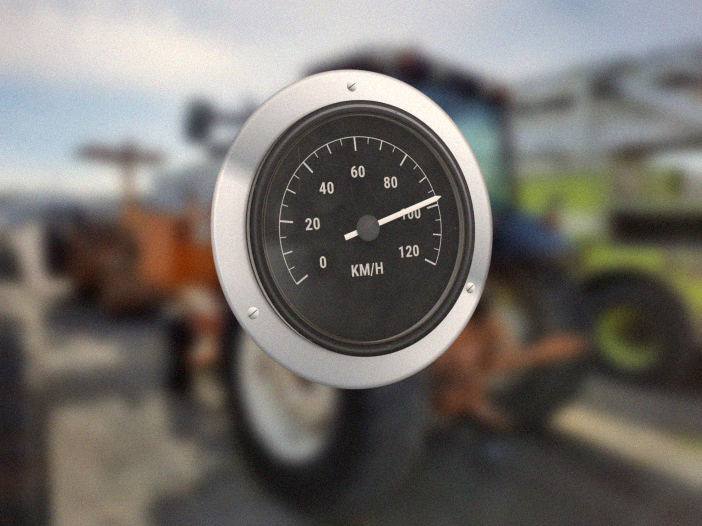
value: 97.5
